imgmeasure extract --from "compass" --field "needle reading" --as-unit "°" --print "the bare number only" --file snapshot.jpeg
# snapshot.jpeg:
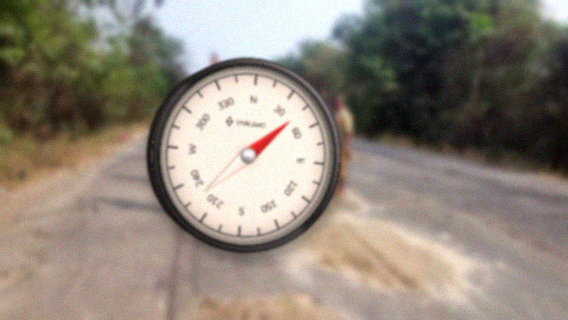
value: 45
